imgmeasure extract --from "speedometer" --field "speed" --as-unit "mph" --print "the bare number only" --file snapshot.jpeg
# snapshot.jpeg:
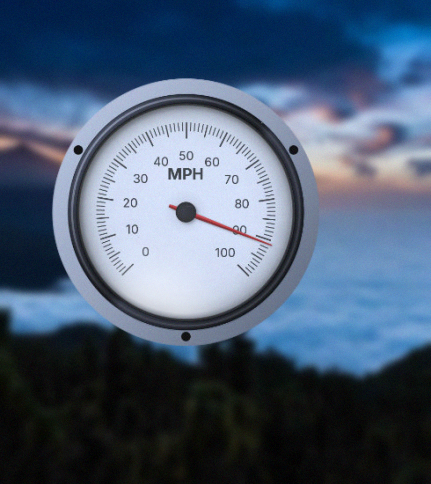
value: 91
